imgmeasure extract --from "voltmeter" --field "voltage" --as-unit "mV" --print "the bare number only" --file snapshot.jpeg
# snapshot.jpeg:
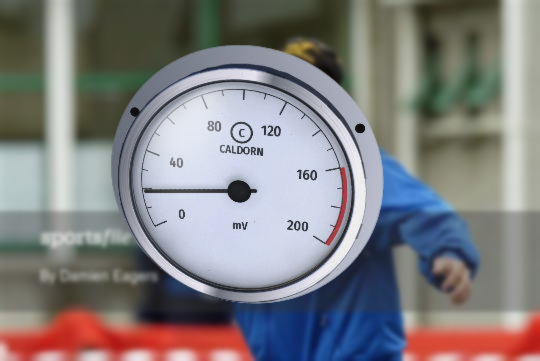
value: 20
